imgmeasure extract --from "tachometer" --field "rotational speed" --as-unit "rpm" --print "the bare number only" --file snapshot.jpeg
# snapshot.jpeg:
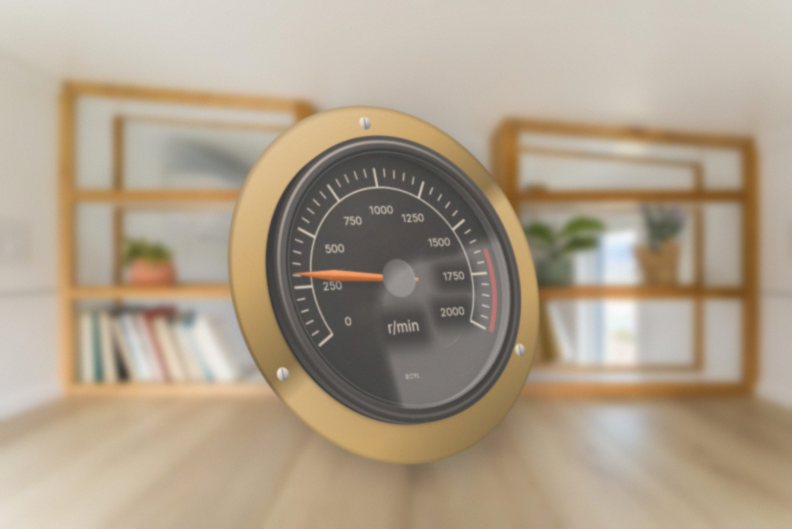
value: 300
